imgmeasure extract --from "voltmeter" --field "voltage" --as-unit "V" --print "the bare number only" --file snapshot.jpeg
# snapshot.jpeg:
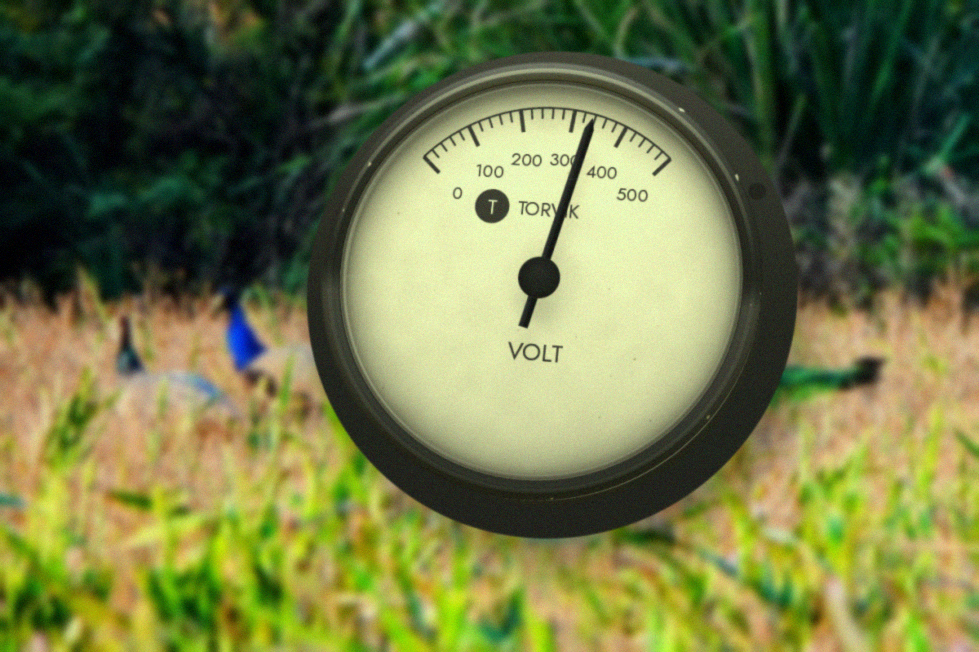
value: 340
